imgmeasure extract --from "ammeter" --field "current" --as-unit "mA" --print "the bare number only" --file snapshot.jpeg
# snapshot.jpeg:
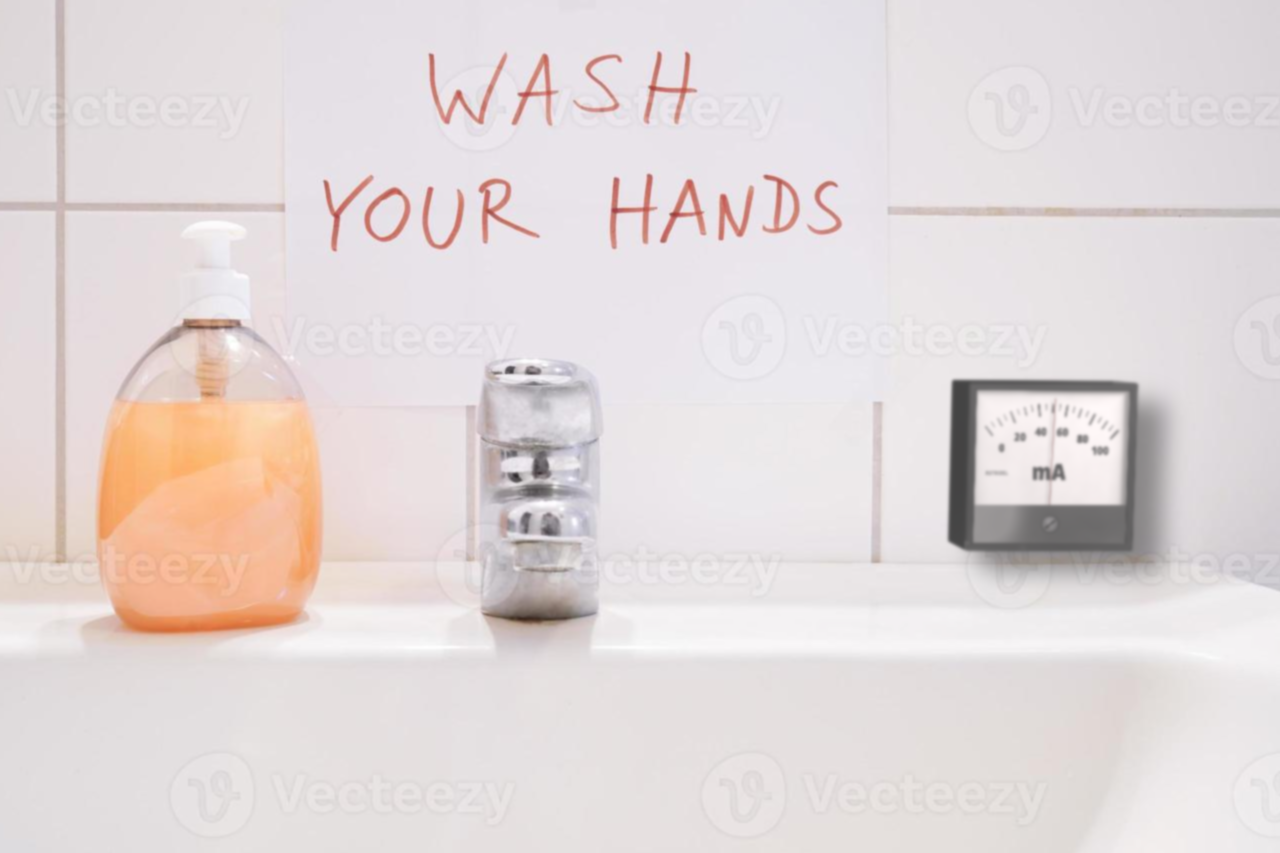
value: 50
